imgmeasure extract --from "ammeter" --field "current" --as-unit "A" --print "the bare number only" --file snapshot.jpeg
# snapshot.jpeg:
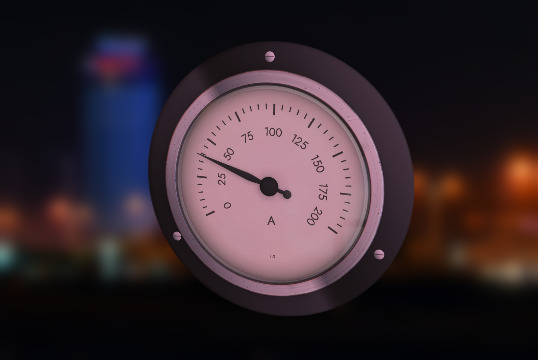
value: 40
